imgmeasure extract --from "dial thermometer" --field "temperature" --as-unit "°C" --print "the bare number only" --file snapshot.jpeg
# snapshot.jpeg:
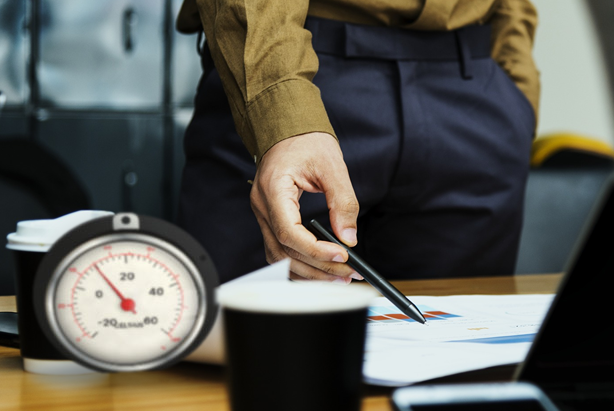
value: 10
